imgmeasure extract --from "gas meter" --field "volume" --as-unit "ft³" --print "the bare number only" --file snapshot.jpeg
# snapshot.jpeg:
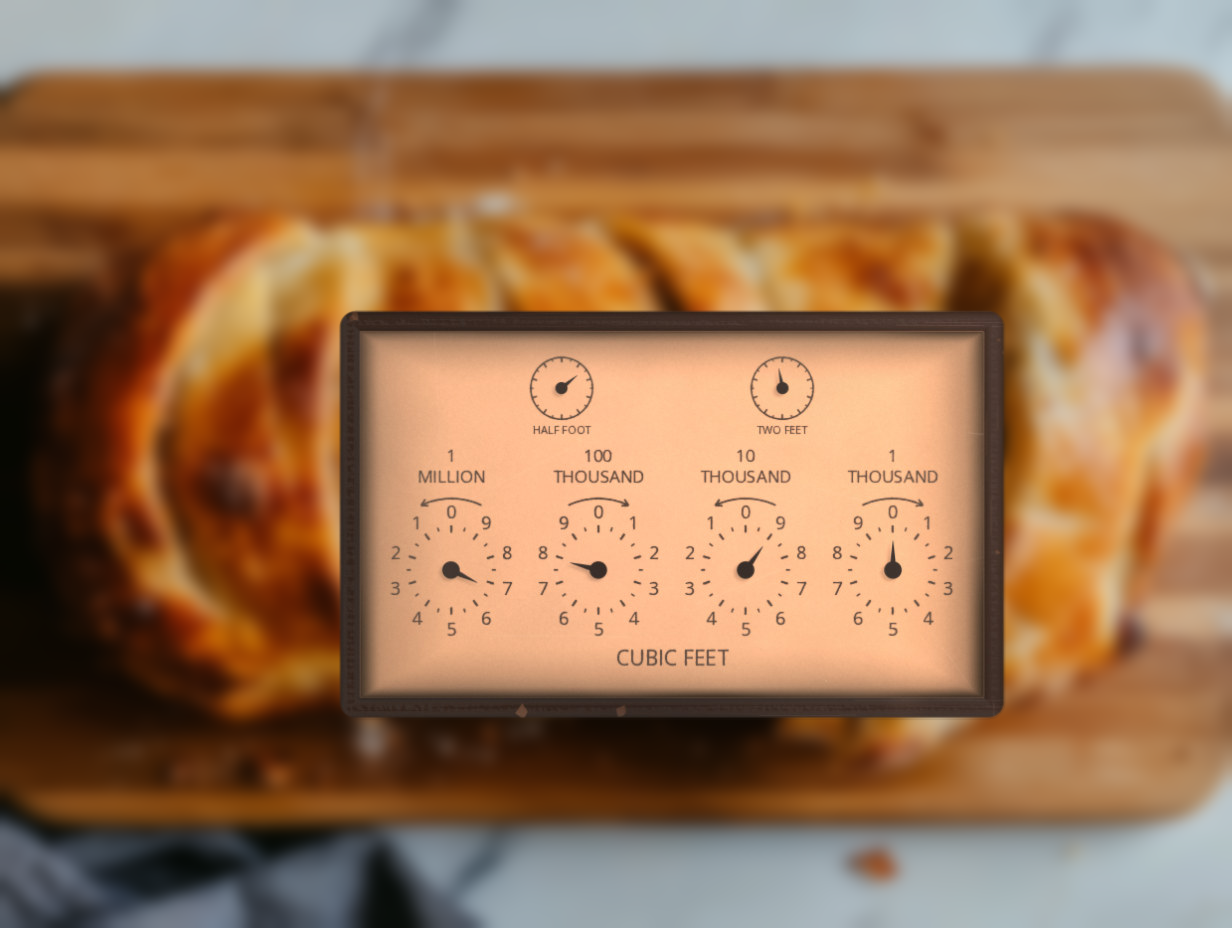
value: 679000
